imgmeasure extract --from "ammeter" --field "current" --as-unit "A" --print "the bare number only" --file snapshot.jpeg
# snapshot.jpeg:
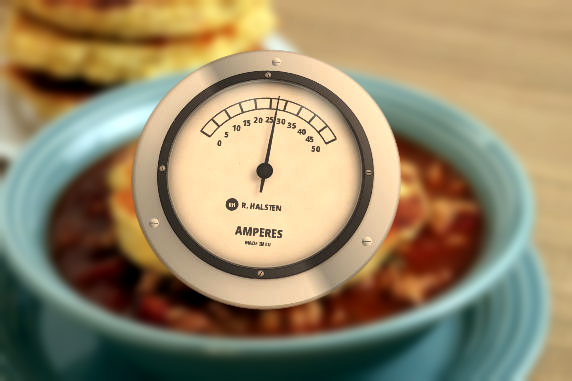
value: 27.5
